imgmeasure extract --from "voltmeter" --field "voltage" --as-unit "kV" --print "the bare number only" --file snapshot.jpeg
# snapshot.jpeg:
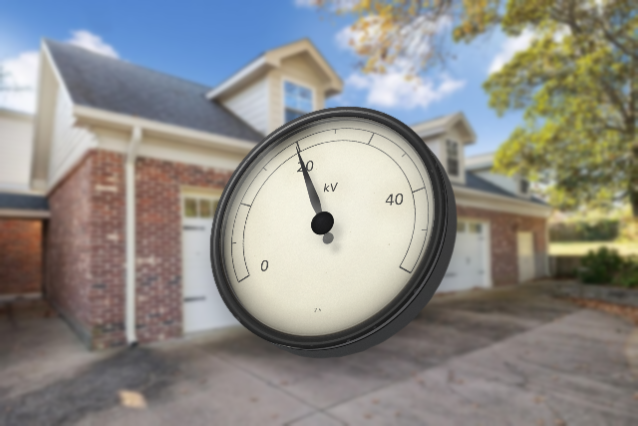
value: 20
